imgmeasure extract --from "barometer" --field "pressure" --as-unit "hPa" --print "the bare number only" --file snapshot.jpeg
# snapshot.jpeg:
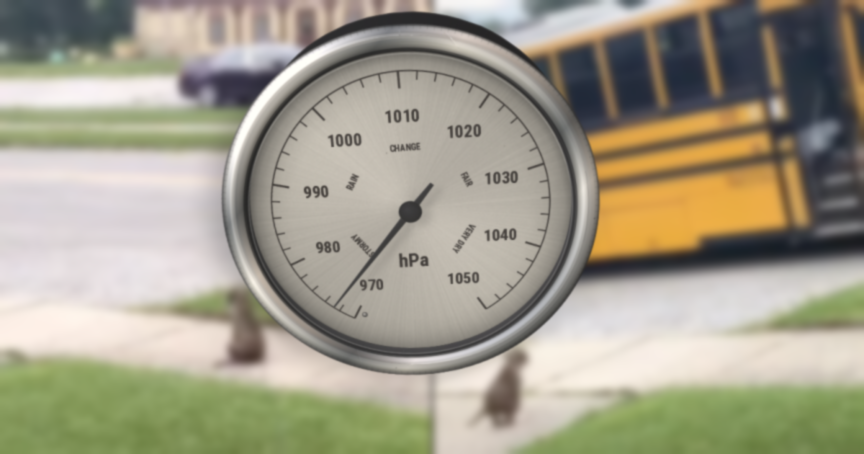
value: 973
